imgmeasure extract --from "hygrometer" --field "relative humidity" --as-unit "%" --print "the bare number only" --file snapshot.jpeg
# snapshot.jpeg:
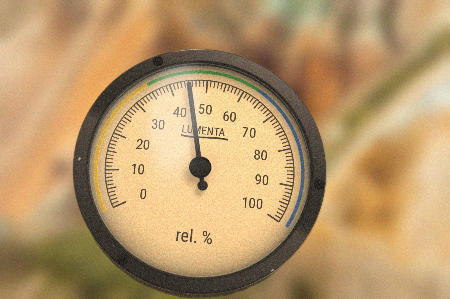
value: 45
